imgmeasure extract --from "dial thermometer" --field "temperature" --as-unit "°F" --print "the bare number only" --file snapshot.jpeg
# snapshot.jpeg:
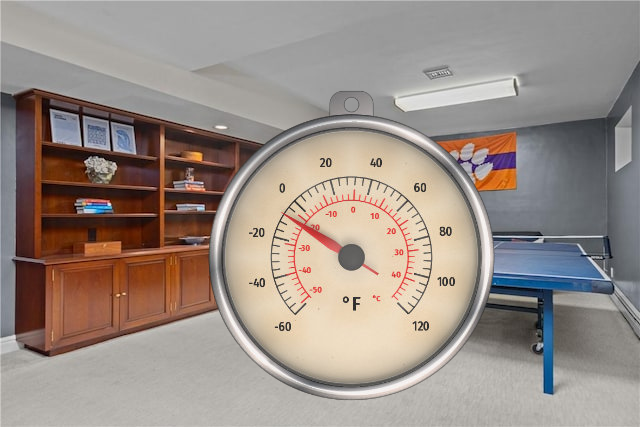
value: -8
